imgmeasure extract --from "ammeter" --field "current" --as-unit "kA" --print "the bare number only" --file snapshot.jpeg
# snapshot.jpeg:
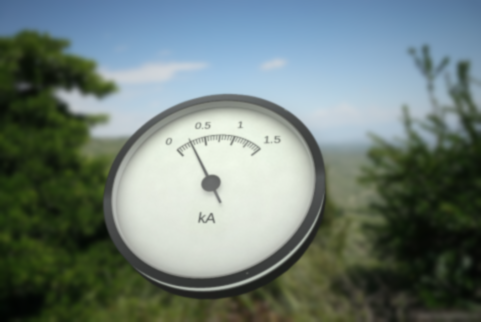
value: 0.25
